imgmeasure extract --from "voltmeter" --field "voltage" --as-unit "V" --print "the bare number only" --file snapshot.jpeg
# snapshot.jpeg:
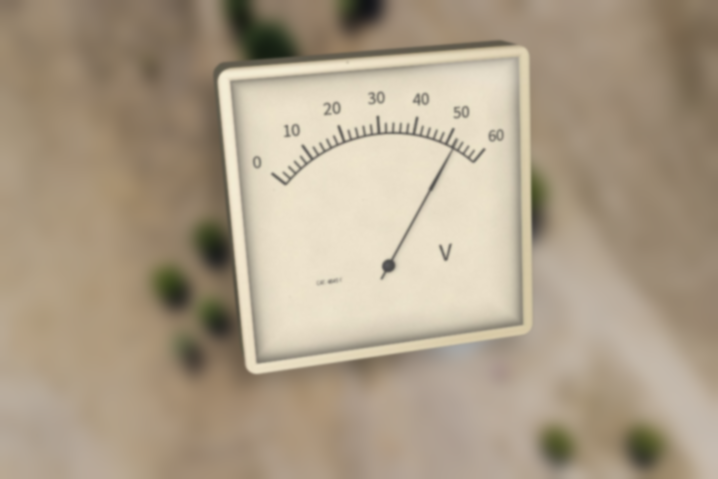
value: 52
